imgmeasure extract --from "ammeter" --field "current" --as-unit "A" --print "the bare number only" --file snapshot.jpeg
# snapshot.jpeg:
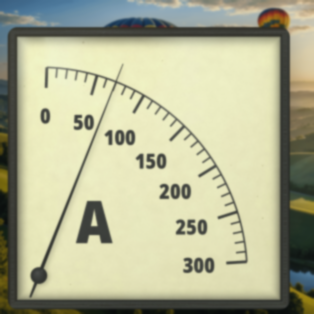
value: 70
